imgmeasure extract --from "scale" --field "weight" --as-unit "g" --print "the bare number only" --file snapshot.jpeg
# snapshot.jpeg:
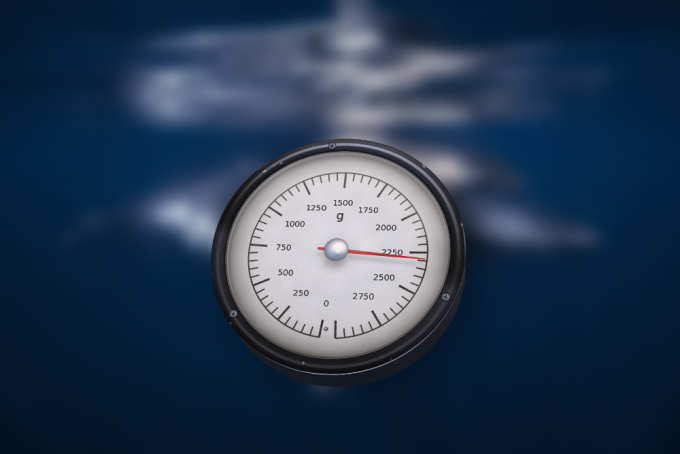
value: 2300
